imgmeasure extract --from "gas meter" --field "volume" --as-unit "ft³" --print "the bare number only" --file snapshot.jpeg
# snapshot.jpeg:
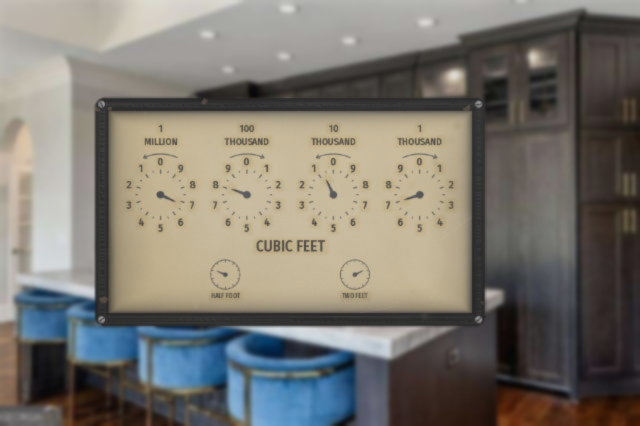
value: 680700
